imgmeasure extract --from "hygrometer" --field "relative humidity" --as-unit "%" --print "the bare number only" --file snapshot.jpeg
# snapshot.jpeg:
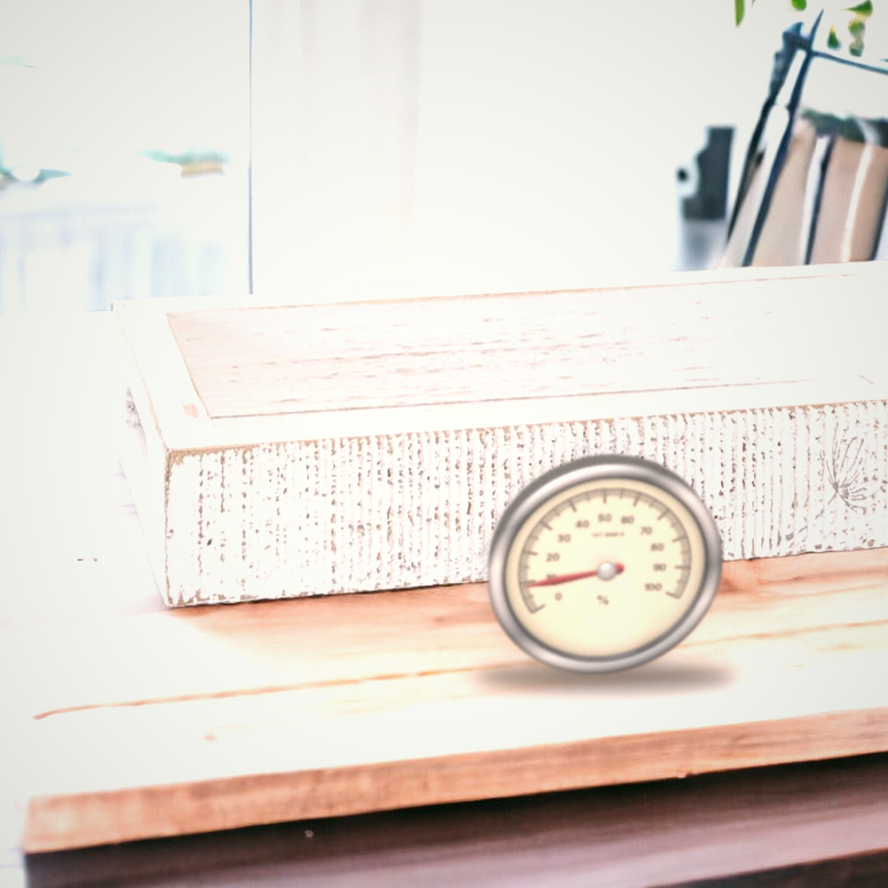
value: 10
